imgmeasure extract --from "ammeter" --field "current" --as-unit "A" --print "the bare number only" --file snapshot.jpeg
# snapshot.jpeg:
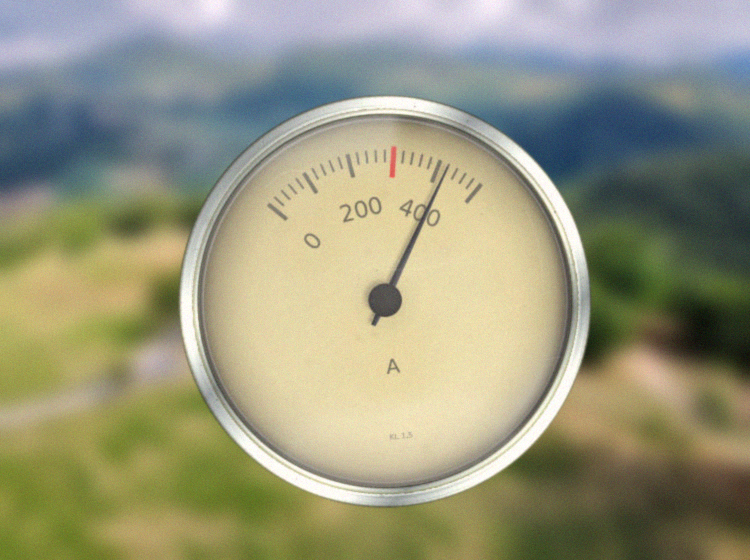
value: 420
